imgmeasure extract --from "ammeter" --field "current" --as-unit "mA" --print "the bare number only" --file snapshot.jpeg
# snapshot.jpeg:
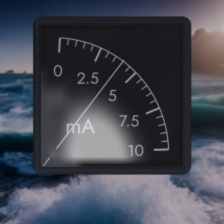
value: 4
